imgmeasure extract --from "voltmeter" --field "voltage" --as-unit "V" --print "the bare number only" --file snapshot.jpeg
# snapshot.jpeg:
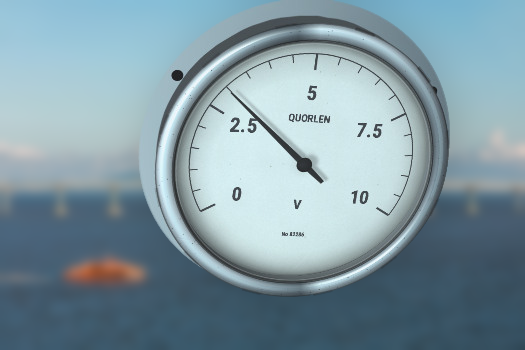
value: 3
